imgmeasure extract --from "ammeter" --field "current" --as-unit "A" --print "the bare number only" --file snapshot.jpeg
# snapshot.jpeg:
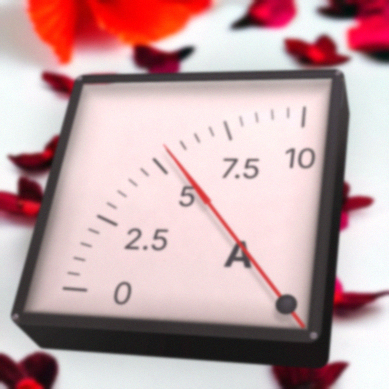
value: 5.5
